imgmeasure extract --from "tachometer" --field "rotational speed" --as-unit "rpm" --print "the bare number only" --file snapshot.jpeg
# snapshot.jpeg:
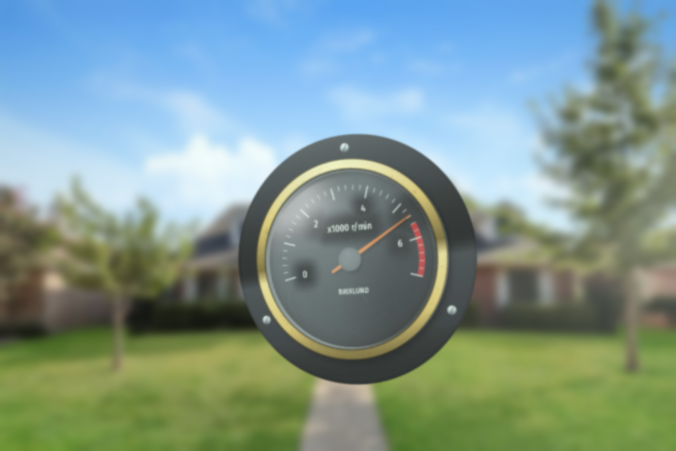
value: 5400
